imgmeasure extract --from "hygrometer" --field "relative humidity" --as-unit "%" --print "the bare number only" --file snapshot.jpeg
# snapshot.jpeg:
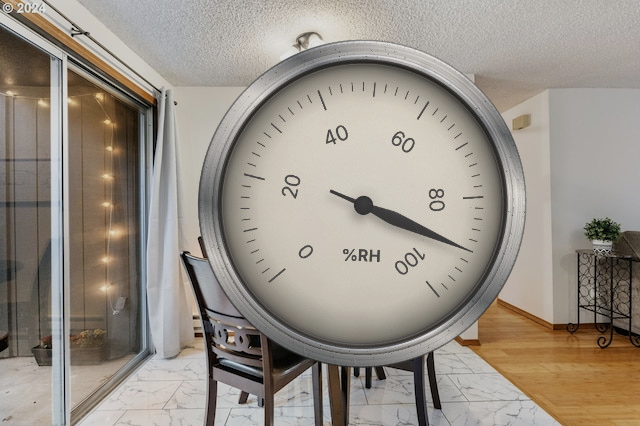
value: 90
